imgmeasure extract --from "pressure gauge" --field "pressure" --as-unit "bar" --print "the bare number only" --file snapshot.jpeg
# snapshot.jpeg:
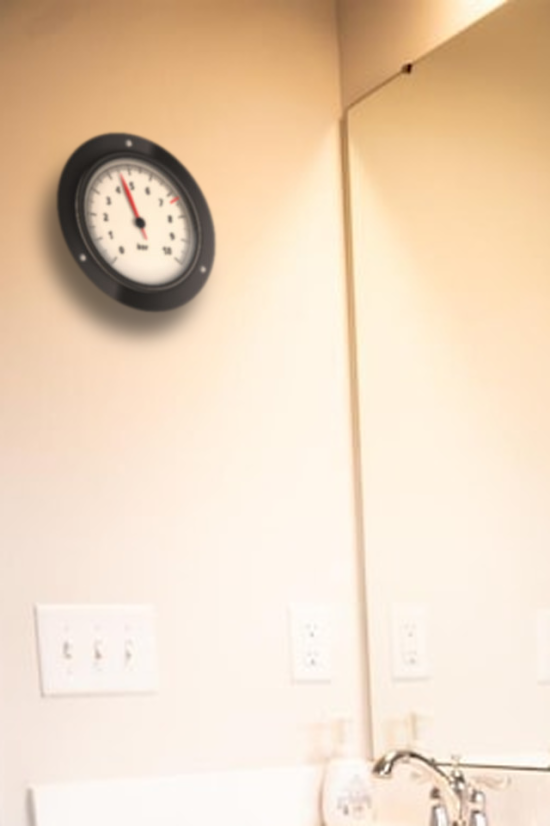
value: 4.5
